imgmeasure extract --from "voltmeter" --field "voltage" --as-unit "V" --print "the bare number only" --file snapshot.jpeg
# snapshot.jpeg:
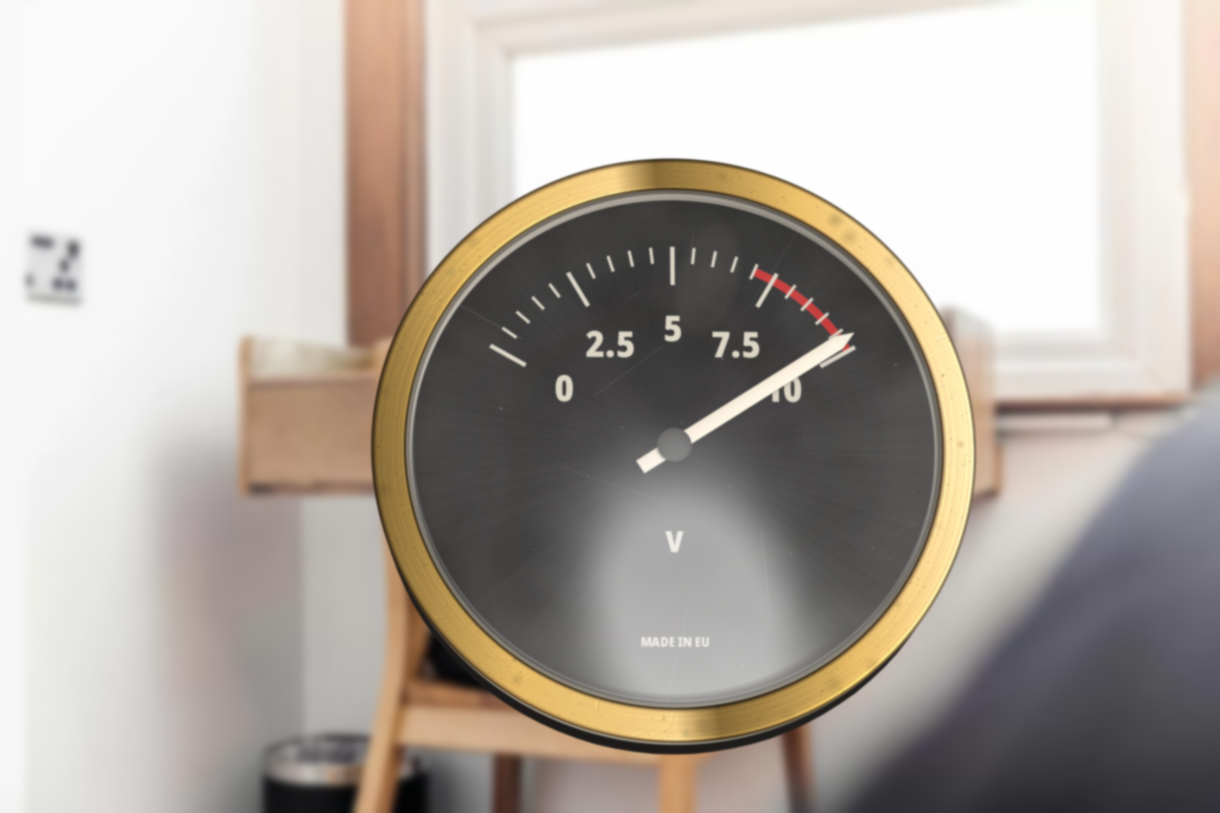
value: 9.75
